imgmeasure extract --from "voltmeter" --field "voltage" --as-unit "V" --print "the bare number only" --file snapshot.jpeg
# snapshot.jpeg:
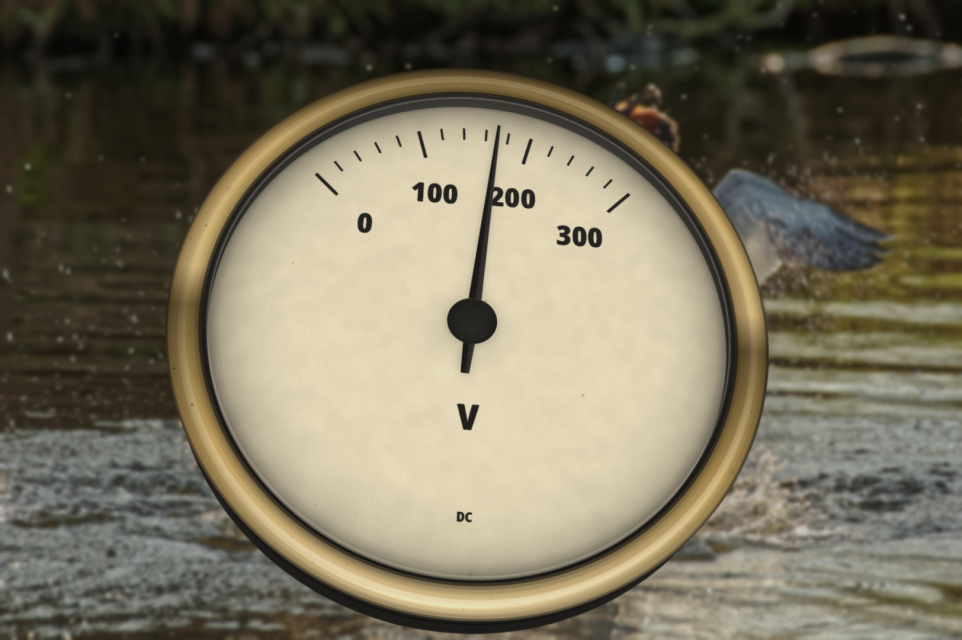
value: 170
